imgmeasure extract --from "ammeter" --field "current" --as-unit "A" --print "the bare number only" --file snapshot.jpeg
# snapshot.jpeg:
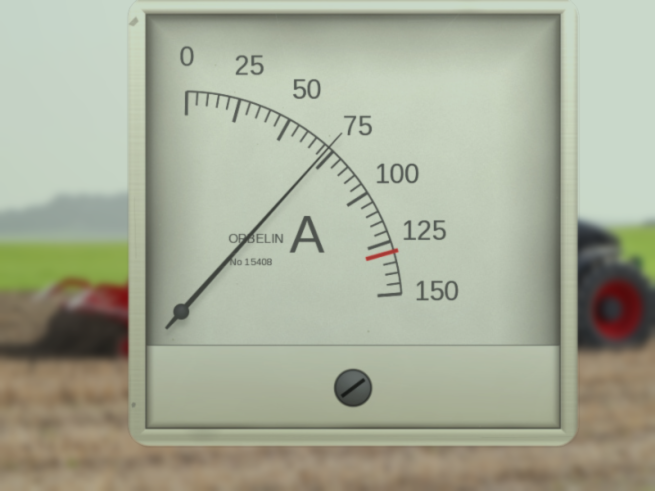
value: 72.5
